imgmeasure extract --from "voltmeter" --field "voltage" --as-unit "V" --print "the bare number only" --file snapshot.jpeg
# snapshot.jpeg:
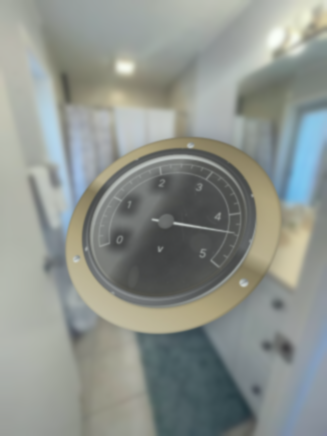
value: 4.4
